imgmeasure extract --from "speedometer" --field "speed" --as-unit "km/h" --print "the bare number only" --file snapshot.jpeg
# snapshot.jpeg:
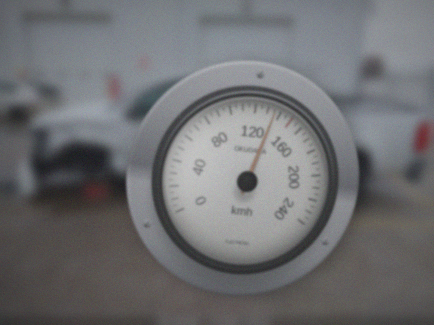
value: 135
